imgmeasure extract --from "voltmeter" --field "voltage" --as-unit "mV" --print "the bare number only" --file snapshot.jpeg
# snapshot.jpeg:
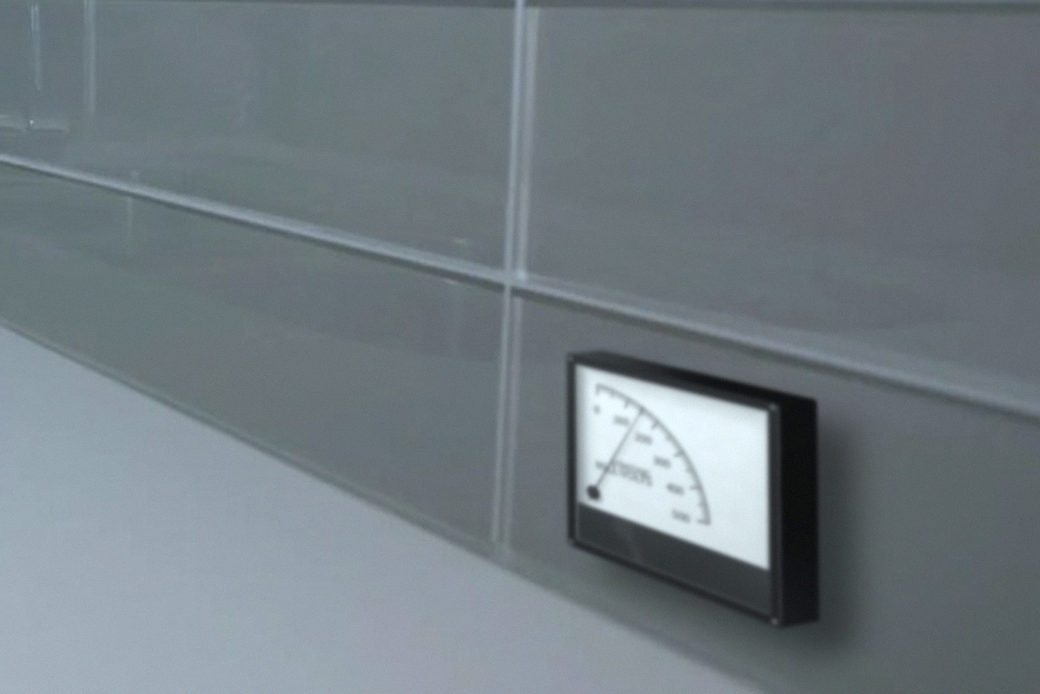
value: 150
